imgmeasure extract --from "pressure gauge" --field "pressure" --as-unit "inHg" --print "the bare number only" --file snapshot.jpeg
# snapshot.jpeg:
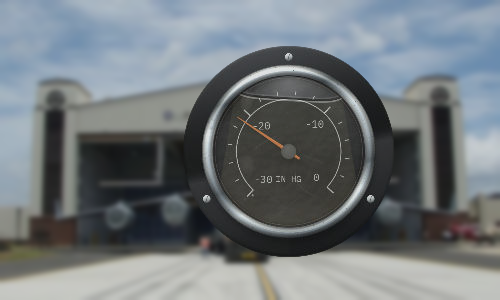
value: -21
